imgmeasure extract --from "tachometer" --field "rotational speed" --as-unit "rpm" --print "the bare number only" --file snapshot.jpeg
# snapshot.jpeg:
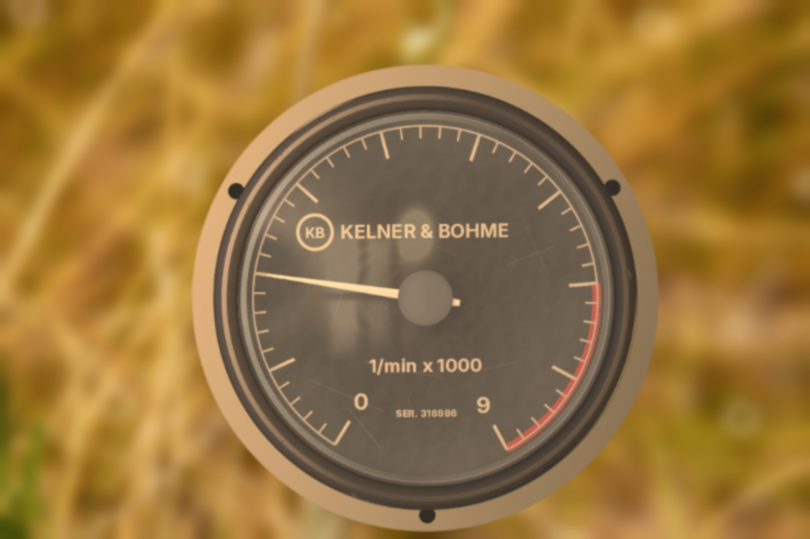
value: 2000
